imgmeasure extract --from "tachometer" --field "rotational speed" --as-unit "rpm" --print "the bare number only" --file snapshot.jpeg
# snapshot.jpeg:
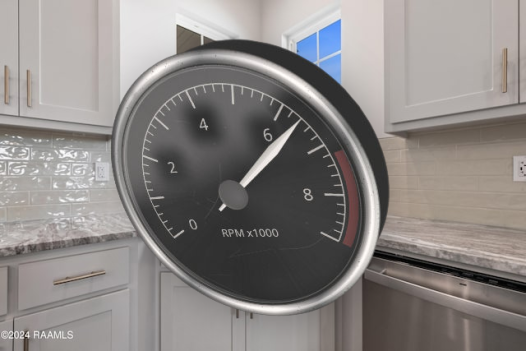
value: 6400
